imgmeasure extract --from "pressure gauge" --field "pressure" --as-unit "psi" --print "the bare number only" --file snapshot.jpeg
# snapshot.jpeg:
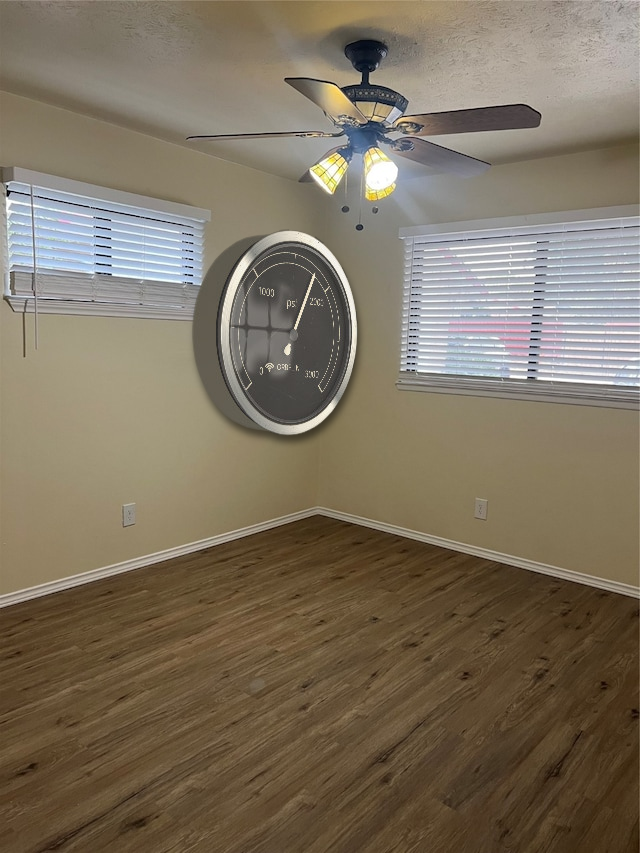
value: 1750
